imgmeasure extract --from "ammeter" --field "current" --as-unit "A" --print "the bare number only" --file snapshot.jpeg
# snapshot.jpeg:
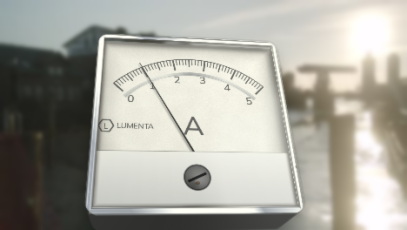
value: 1
